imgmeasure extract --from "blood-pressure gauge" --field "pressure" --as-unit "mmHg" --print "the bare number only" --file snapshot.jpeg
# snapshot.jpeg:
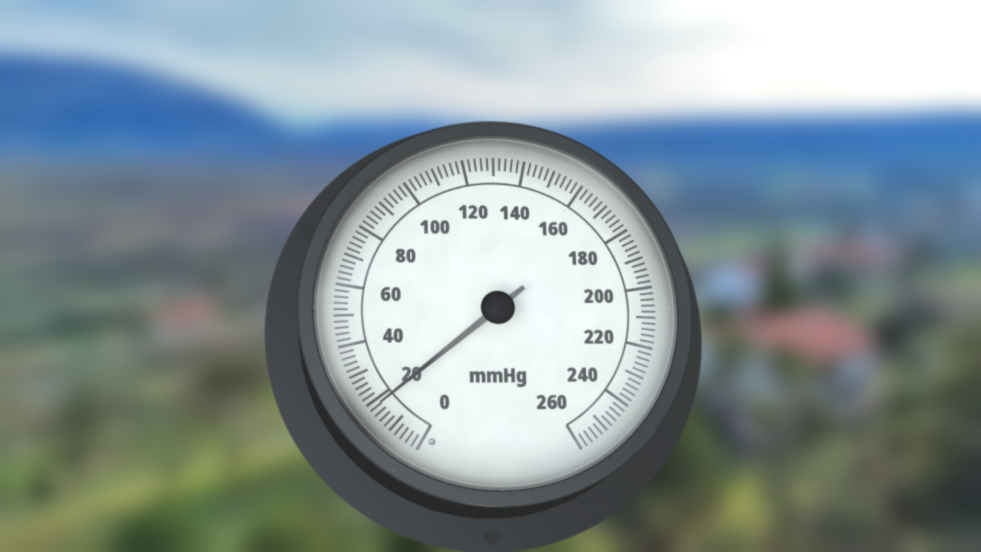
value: 18
